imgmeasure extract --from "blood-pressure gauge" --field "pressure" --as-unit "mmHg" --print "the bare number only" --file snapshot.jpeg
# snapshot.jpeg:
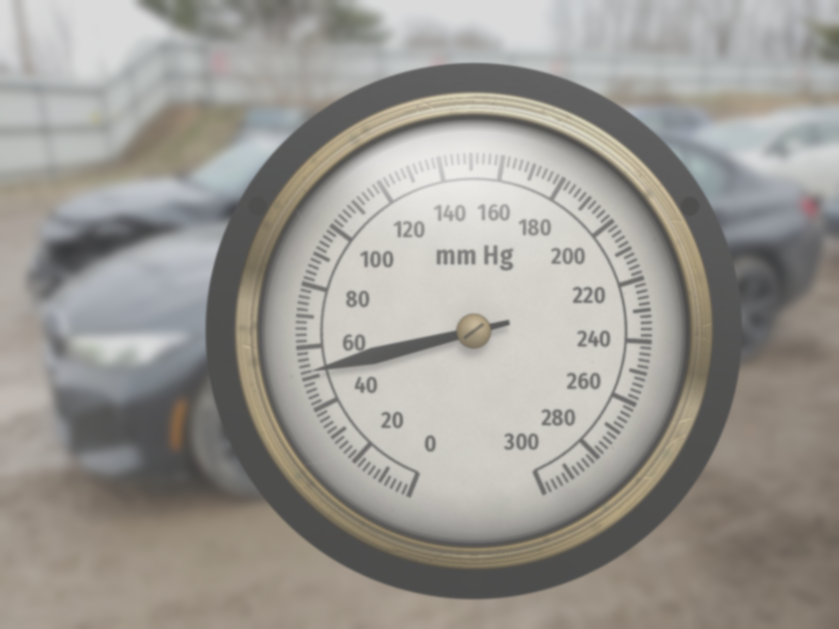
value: 52
